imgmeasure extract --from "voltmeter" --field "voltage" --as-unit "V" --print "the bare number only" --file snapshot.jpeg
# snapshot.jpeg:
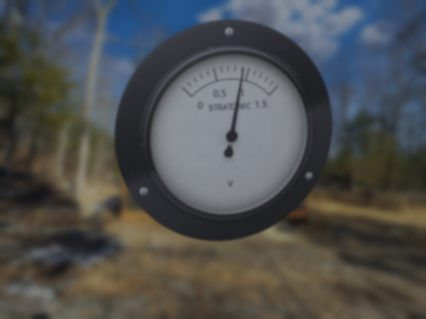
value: 0.9
